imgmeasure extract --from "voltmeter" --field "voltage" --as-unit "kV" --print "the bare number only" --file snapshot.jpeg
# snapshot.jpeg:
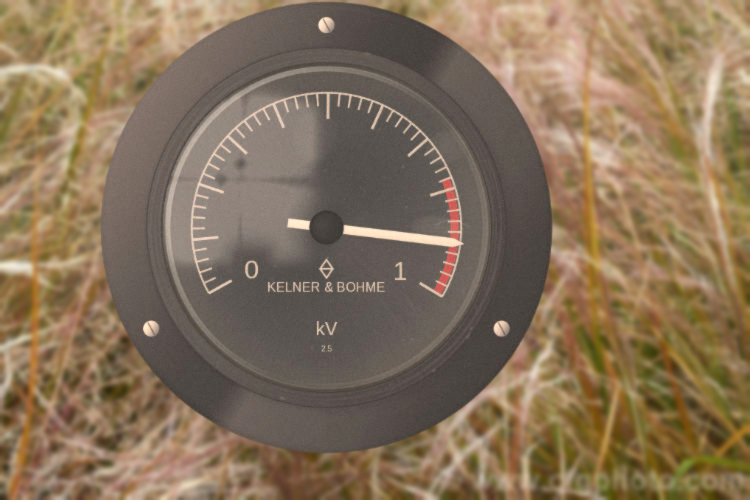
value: 0.9
